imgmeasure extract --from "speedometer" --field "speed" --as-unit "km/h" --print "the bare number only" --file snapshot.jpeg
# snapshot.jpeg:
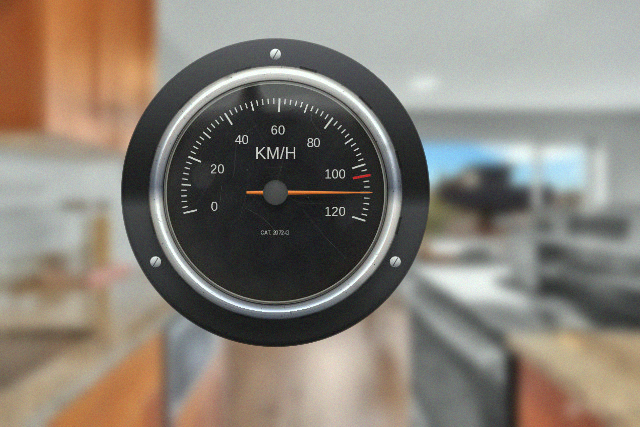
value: 110
